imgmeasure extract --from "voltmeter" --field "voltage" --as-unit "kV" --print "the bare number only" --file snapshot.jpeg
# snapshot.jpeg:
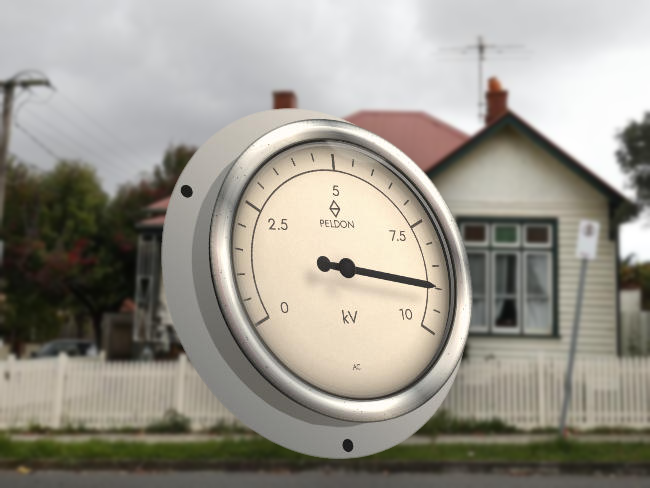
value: 9
